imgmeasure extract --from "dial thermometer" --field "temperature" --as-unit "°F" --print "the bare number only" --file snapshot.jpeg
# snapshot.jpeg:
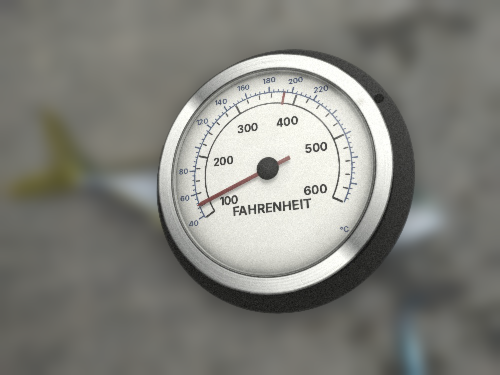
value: 120
